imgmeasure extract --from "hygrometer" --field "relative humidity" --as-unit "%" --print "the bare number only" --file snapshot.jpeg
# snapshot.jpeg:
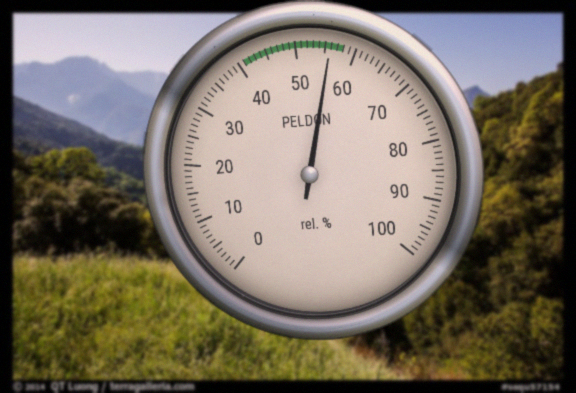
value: 56
